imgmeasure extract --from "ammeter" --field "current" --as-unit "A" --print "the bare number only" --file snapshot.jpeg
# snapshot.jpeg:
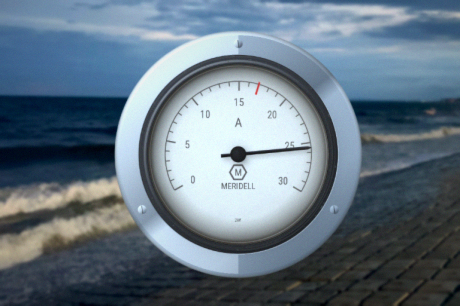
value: 25.5
